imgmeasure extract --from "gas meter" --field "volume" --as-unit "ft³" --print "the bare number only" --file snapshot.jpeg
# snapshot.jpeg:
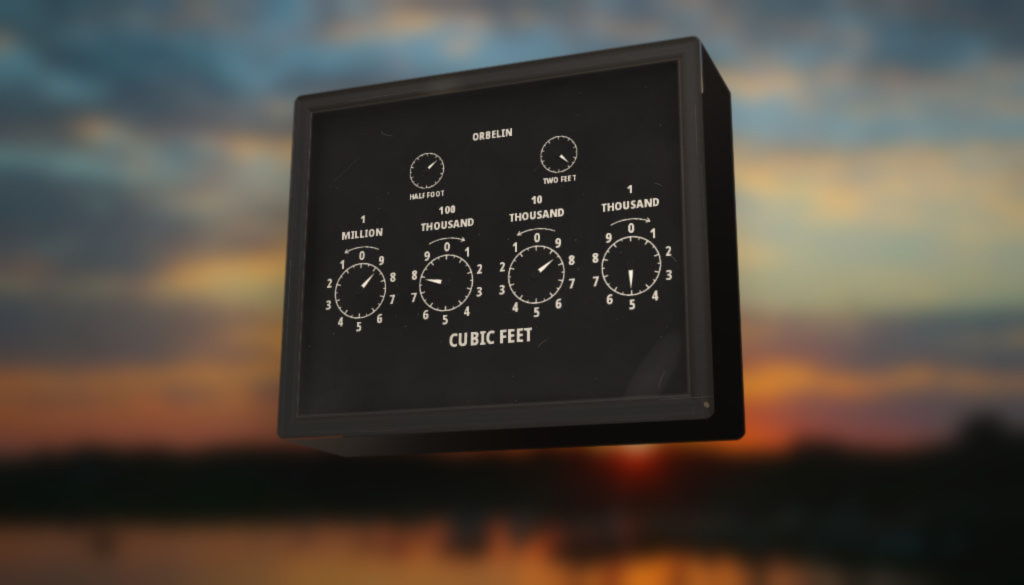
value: 878500
